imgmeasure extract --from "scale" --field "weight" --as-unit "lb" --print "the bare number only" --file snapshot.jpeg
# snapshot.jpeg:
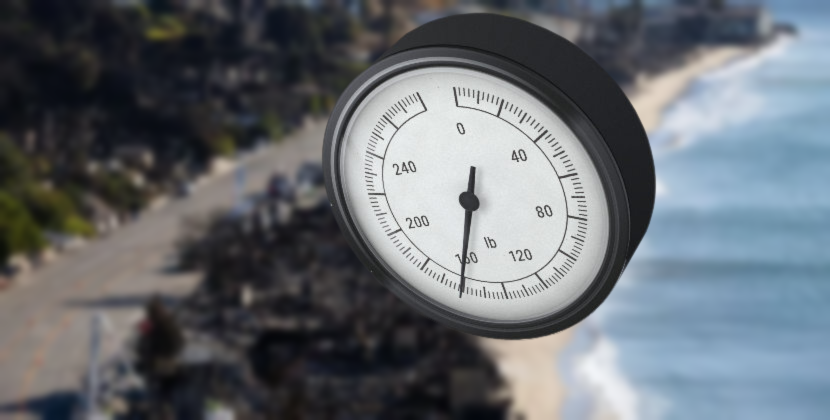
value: 160
